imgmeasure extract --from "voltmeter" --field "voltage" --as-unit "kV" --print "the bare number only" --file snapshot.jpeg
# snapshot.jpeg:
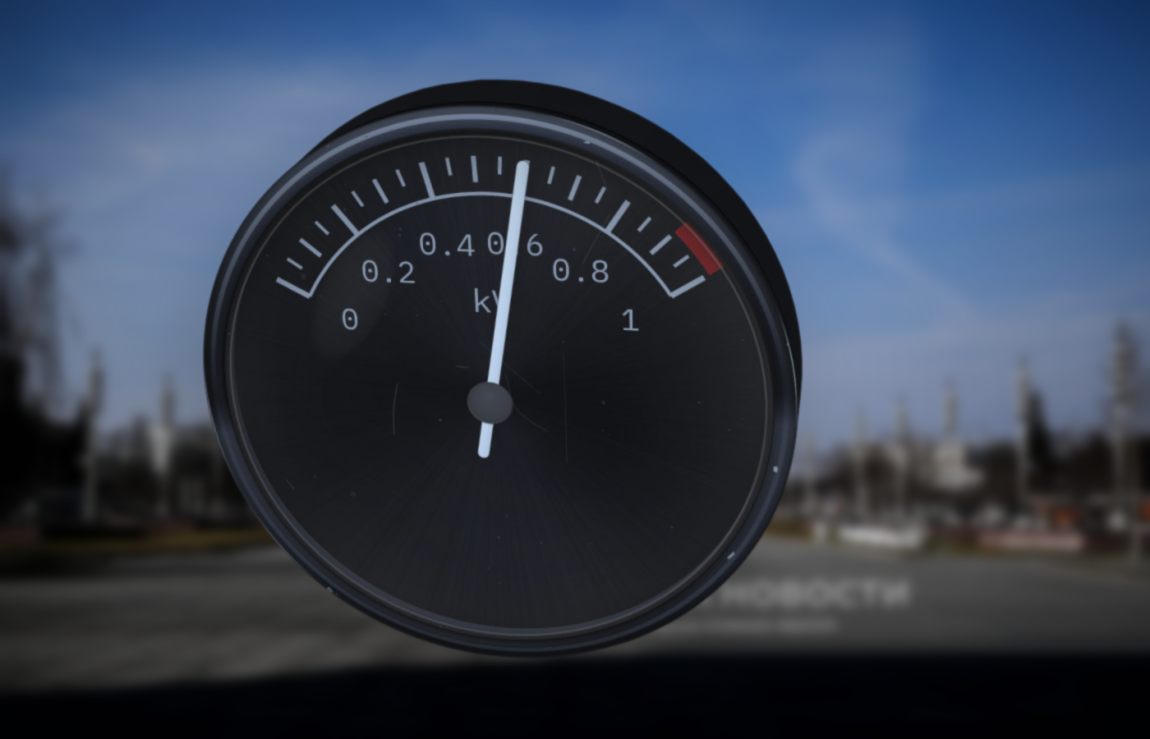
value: 0.6
